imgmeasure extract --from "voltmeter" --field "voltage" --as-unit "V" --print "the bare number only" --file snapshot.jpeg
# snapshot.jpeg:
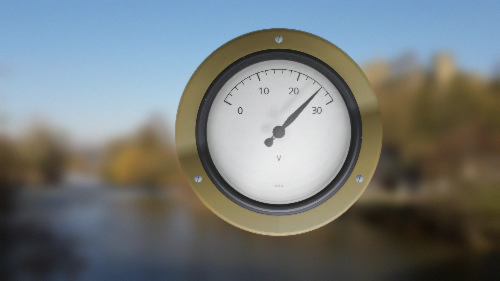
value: 26
